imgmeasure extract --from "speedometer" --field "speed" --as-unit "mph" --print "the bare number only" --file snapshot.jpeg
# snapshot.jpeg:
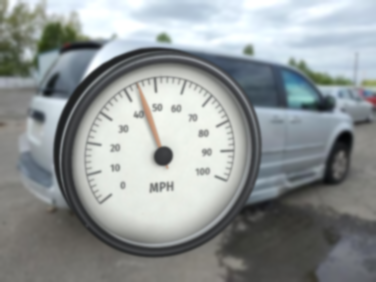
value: 44
